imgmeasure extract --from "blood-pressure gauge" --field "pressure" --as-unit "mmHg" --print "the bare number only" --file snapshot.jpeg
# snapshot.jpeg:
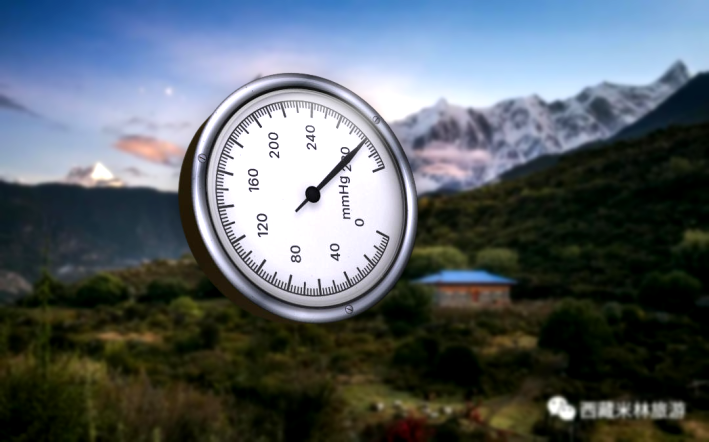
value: 280
